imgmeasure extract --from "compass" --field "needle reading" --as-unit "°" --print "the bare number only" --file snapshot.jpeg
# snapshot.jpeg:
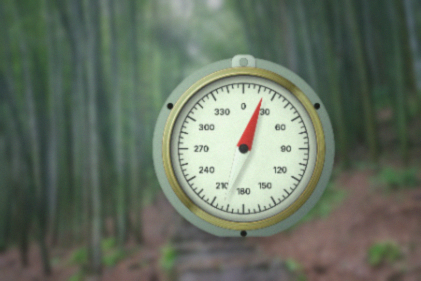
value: 20
